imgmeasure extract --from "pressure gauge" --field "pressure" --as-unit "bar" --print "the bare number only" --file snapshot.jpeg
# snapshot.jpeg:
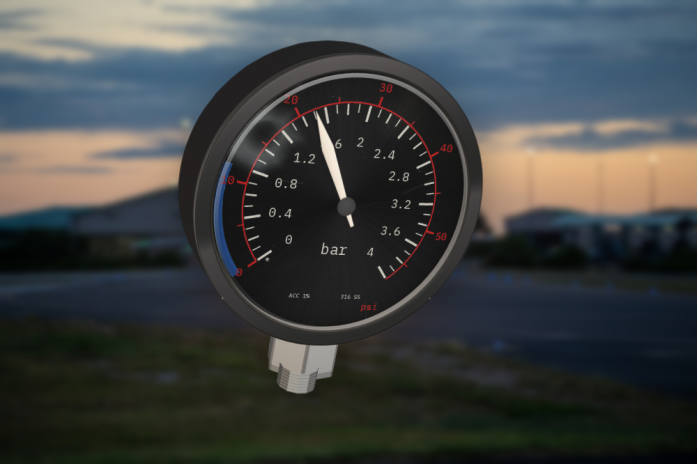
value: 1.5
